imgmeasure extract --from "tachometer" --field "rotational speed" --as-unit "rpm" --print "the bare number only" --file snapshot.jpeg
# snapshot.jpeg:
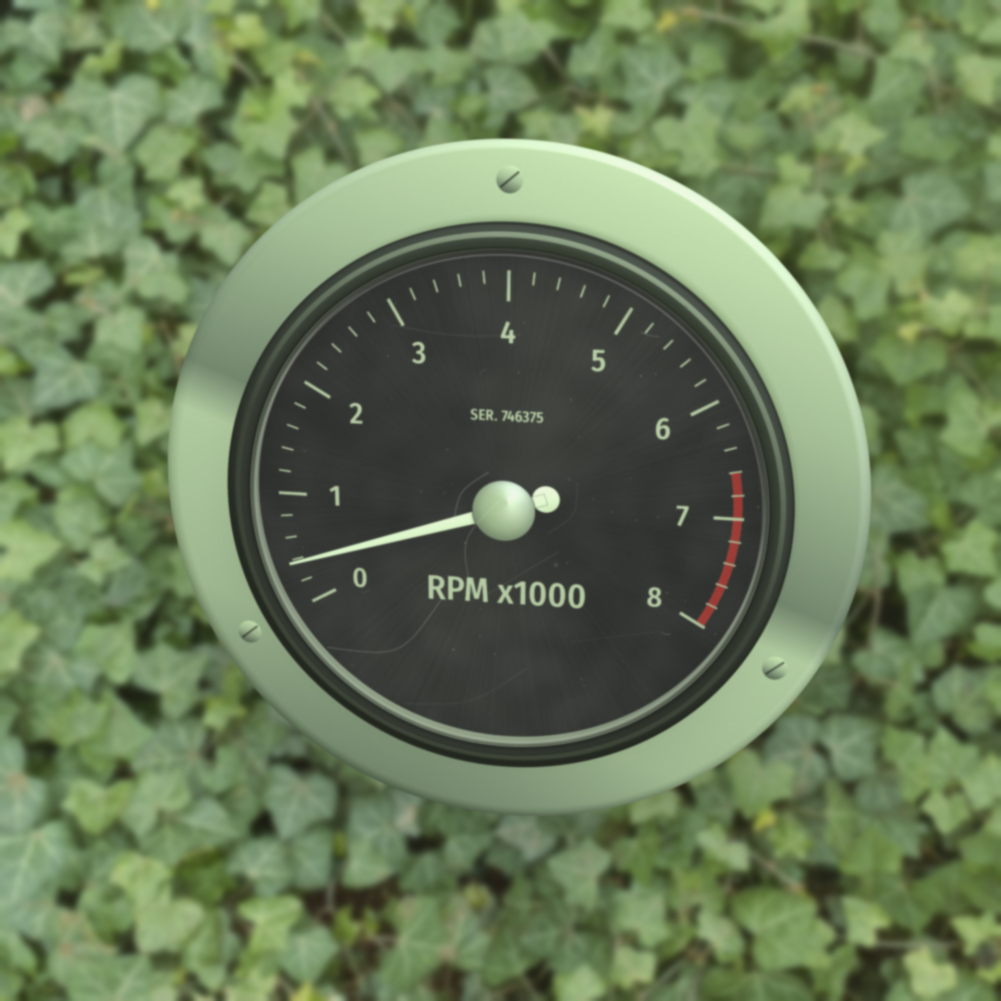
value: 400
